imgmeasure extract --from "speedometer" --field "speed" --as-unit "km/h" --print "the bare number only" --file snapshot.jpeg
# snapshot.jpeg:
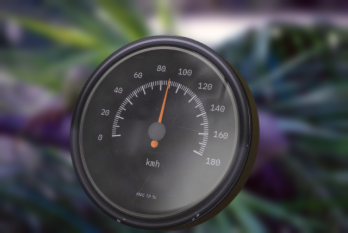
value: 90
